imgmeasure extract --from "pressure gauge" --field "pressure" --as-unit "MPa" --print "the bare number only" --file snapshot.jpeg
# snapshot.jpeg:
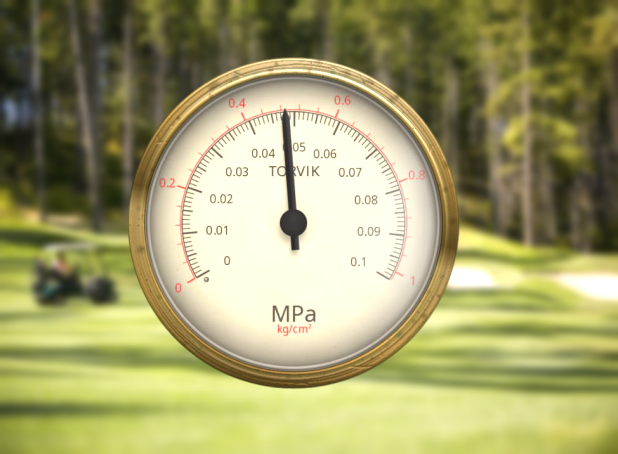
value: 0.048
